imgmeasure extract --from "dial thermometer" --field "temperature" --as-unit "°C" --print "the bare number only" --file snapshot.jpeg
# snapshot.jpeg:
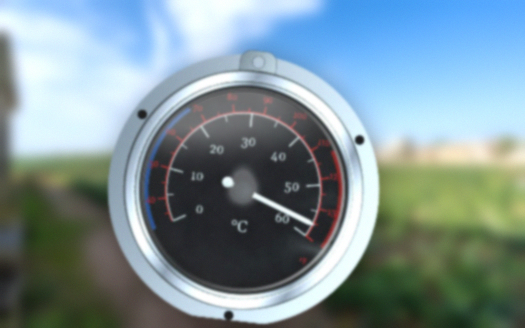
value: 57.5
